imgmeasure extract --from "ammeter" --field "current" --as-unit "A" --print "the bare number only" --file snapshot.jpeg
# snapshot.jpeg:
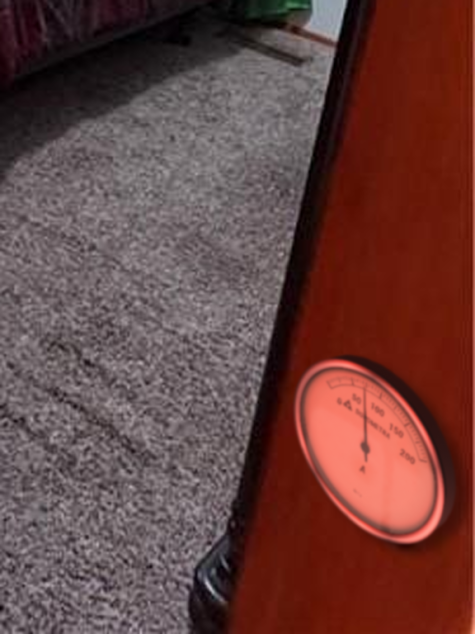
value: 75
